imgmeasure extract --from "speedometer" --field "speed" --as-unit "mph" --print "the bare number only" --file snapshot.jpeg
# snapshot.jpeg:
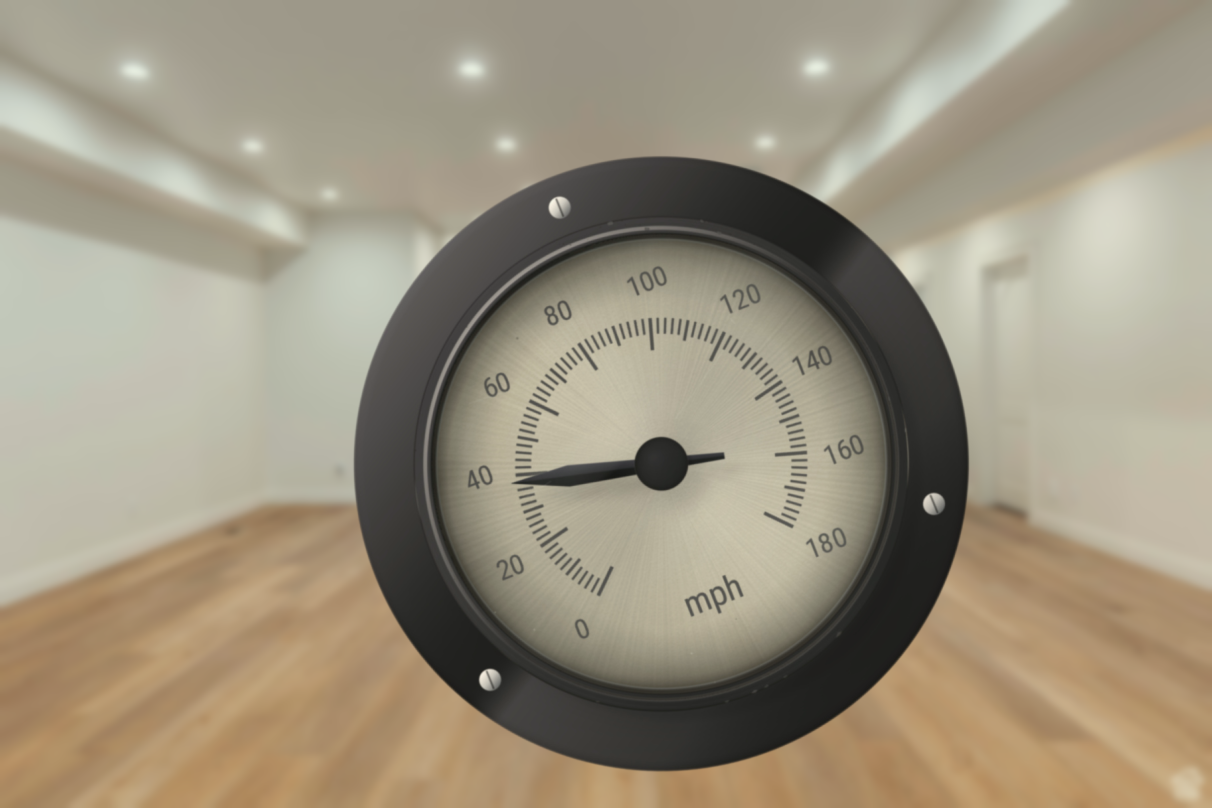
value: 38
